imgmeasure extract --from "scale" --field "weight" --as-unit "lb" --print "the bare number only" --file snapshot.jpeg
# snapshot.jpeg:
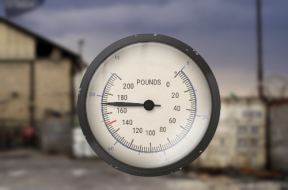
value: 170
